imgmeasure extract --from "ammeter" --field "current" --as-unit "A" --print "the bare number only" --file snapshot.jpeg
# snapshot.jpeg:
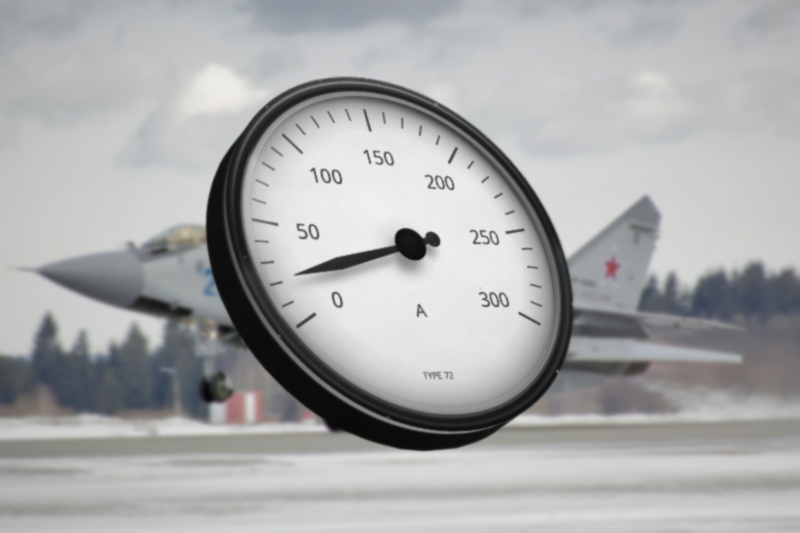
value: 20
